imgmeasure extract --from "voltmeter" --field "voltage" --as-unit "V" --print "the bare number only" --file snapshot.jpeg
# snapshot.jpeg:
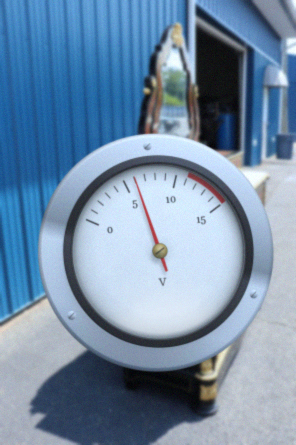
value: 6
